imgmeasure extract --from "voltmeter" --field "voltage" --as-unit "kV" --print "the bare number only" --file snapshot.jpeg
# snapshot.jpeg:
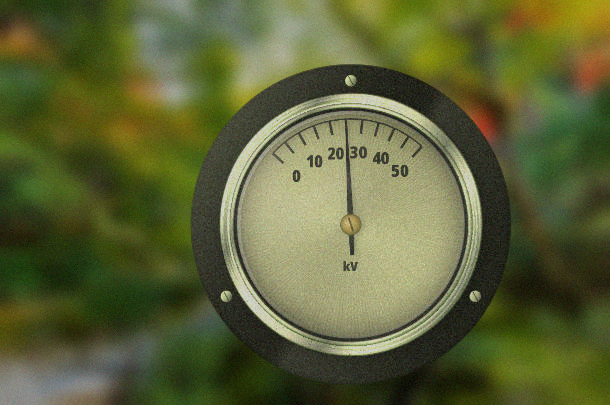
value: 25
